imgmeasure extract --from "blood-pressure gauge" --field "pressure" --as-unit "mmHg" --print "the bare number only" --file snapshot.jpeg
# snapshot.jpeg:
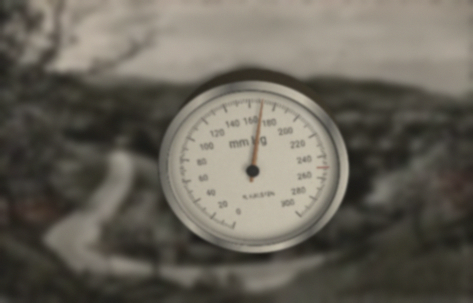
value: 170
